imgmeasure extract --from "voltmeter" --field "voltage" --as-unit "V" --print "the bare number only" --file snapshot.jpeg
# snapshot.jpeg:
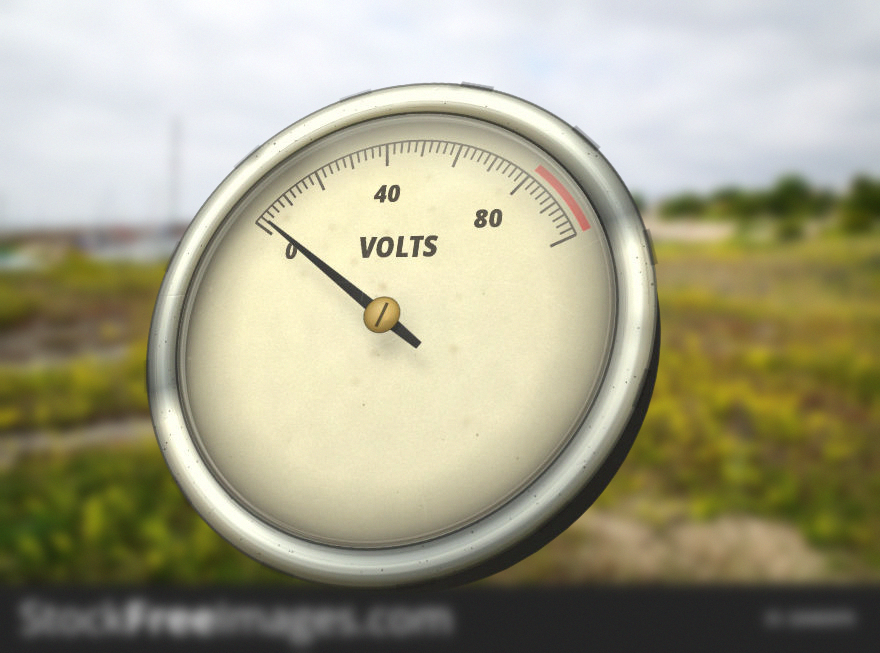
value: 2
